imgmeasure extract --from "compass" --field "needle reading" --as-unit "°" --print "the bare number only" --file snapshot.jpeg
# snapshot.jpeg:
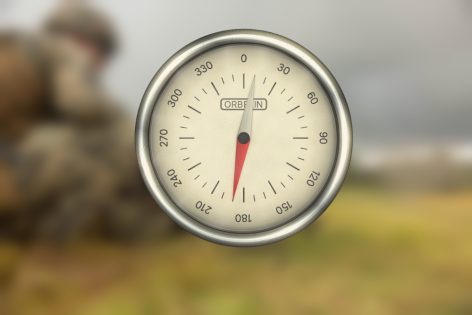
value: 190
